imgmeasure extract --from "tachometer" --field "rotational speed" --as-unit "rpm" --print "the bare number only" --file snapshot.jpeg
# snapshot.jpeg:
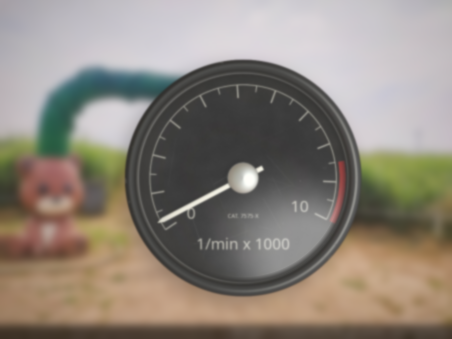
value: 250
